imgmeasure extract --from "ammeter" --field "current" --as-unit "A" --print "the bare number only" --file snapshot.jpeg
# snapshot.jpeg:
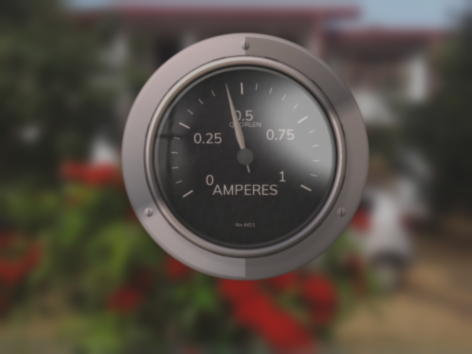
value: 0.45
